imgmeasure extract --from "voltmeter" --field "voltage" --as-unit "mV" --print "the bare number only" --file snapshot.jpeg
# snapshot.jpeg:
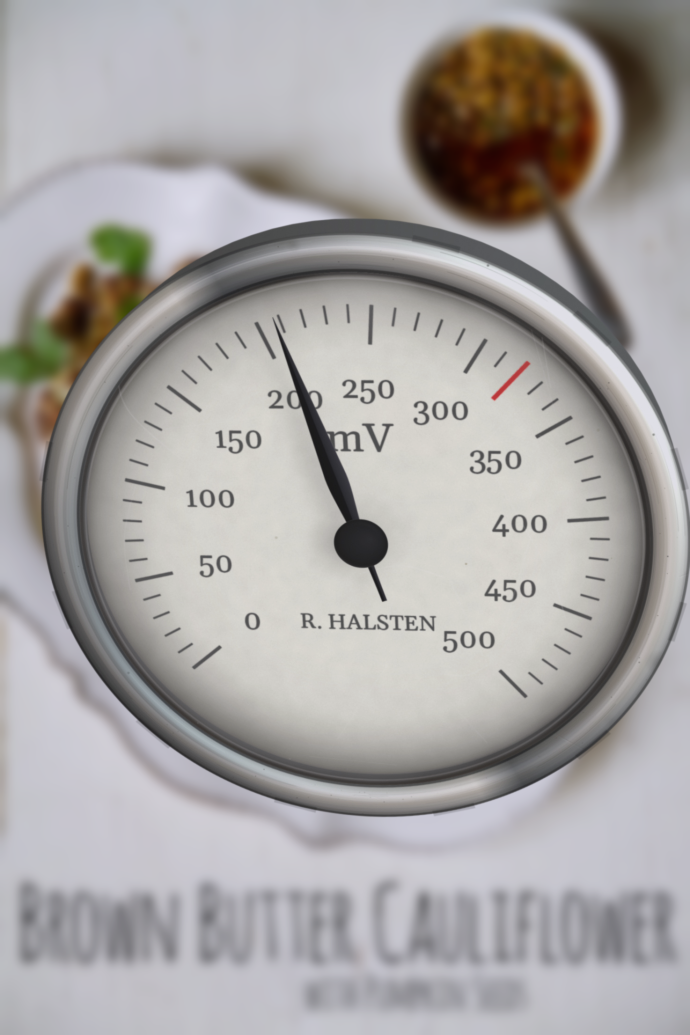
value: 210
